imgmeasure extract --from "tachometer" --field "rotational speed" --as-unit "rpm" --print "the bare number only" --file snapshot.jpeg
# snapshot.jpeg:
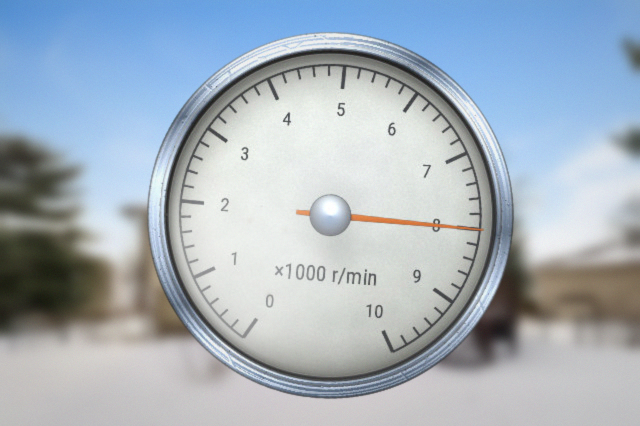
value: 8000
